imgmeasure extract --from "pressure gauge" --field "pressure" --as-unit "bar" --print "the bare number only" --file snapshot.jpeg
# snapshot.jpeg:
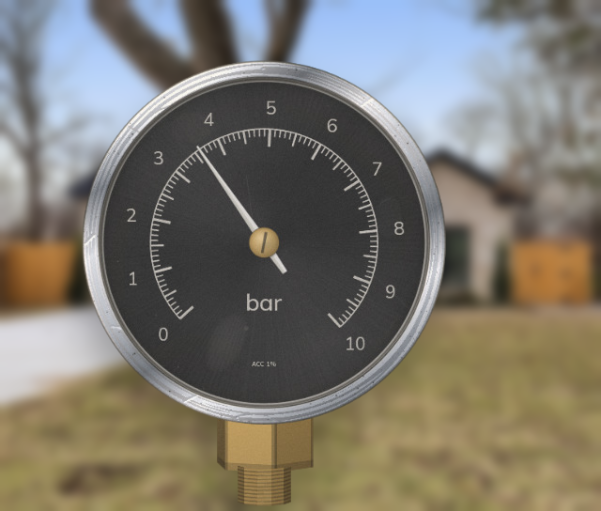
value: 3.6
